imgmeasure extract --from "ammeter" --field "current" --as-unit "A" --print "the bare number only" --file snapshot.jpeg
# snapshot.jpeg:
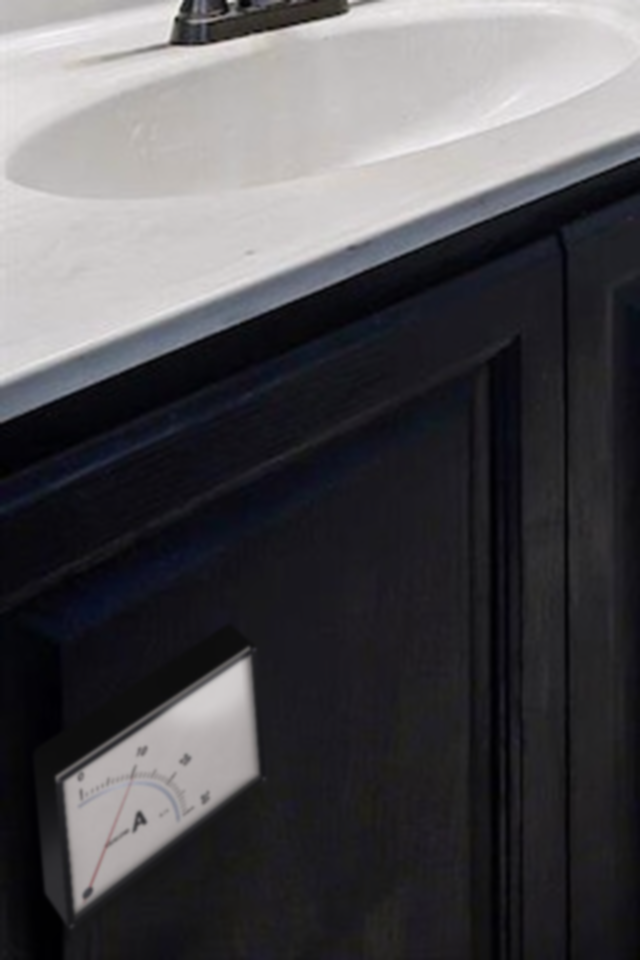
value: 10
